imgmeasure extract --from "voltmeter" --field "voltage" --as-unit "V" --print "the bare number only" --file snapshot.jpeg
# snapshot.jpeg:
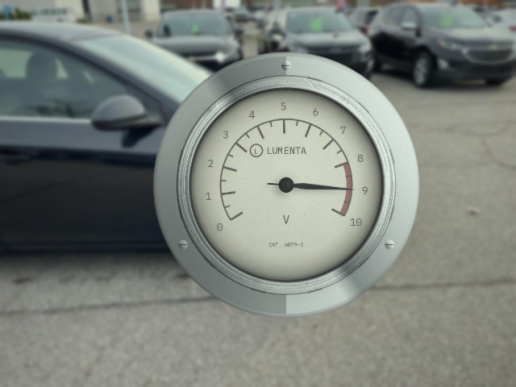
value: 9
